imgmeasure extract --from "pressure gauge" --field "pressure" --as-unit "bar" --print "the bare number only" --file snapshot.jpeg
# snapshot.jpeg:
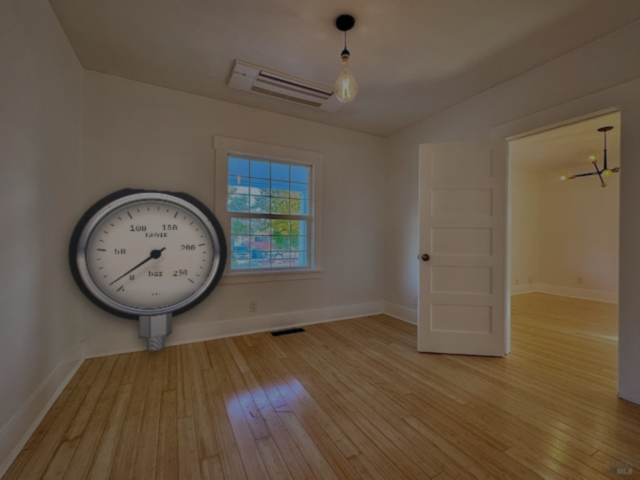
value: 10
